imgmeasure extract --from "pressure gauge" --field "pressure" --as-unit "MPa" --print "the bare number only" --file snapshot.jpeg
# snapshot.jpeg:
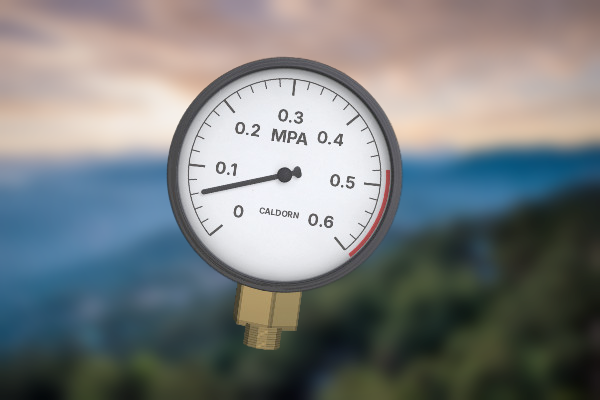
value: 0.06
